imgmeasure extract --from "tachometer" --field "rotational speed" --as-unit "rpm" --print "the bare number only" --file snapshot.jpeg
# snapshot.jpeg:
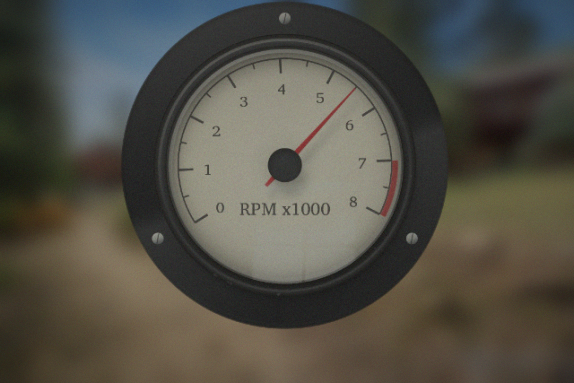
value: 5500
